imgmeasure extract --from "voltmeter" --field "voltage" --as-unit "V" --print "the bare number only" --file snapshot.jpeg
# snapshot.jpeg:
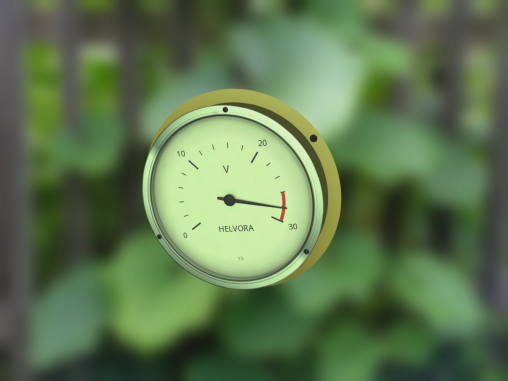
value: 28
